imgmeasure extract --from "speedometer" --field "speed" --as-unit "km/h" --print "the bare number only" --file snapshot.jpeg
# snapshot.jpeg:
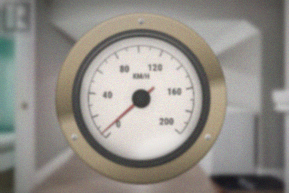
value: 5
